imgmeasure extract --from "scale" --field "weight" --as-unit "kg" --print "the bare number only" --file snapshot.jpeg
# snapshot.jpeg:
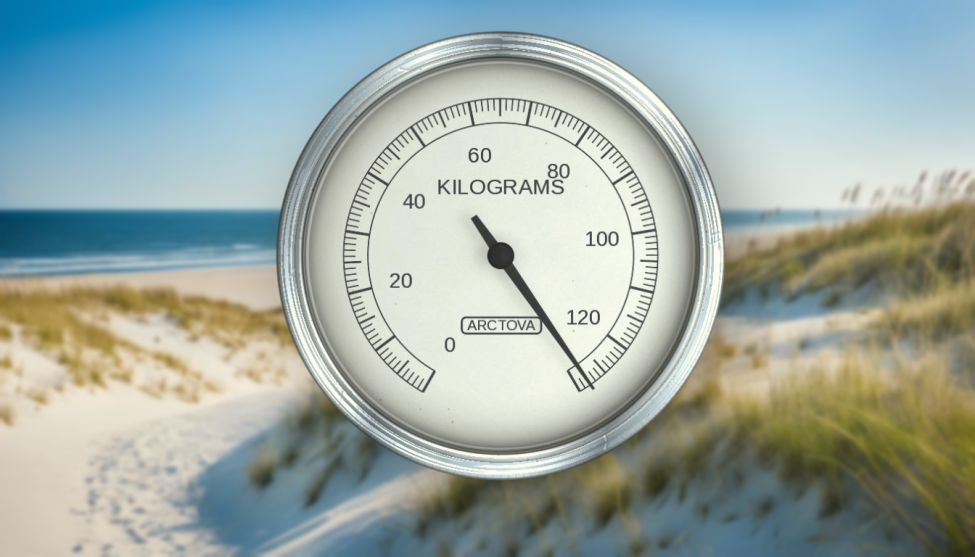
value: 128
